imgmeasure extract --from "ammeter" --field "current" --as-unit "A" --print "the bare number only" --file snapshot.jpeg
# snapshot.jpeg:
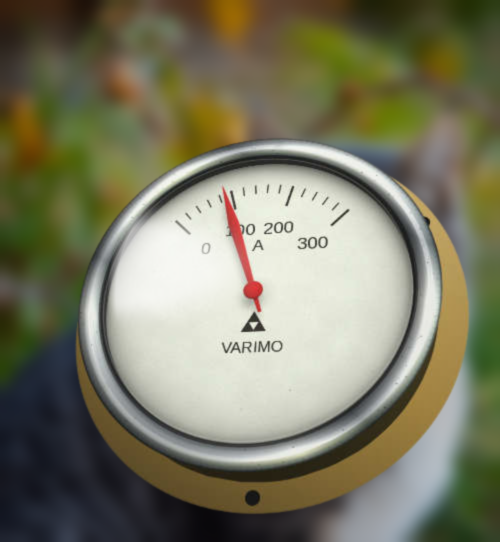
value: 90
